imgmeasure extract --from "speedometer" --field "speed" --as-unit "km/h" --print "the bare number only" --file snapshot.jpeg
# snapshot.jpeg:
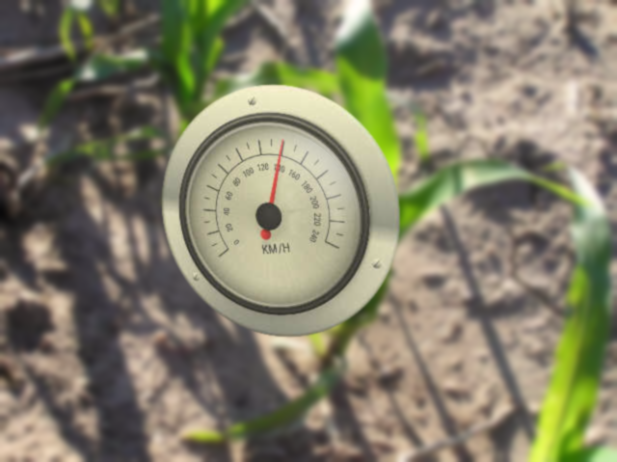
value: 140
